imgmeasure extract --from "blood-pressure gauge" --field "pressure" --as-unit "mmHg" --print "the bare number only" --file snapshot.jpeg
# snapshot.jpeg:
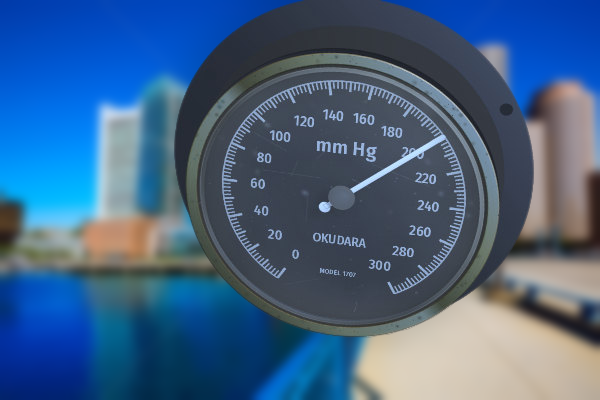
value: 200
